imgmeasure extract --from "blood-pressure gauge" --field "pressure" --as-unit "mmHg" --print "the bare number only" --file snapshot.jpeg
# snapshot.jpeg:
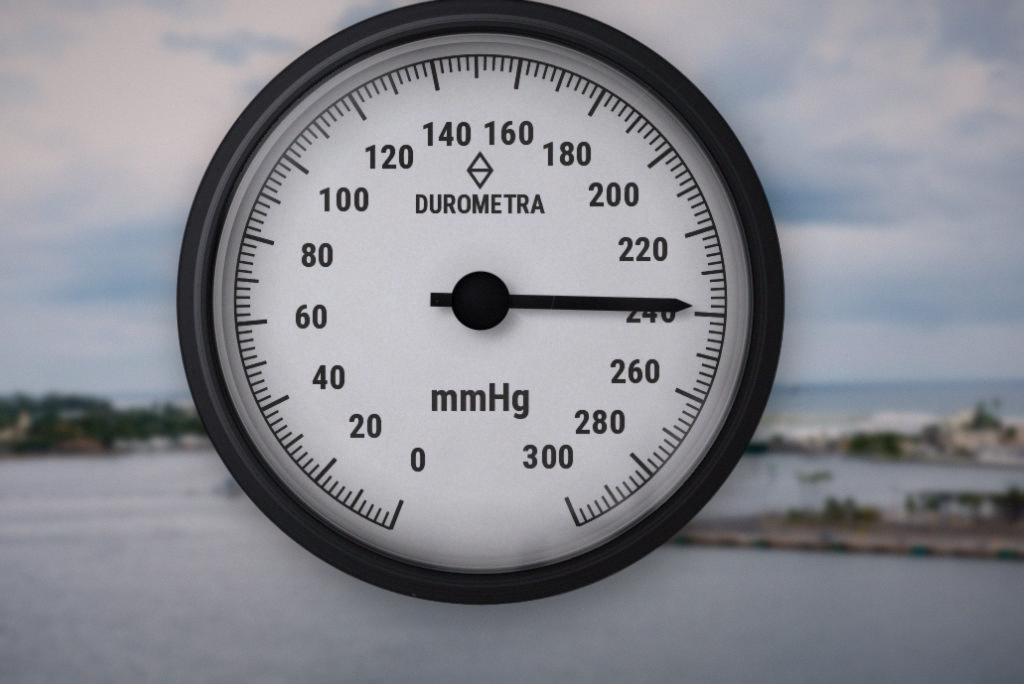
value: 238
